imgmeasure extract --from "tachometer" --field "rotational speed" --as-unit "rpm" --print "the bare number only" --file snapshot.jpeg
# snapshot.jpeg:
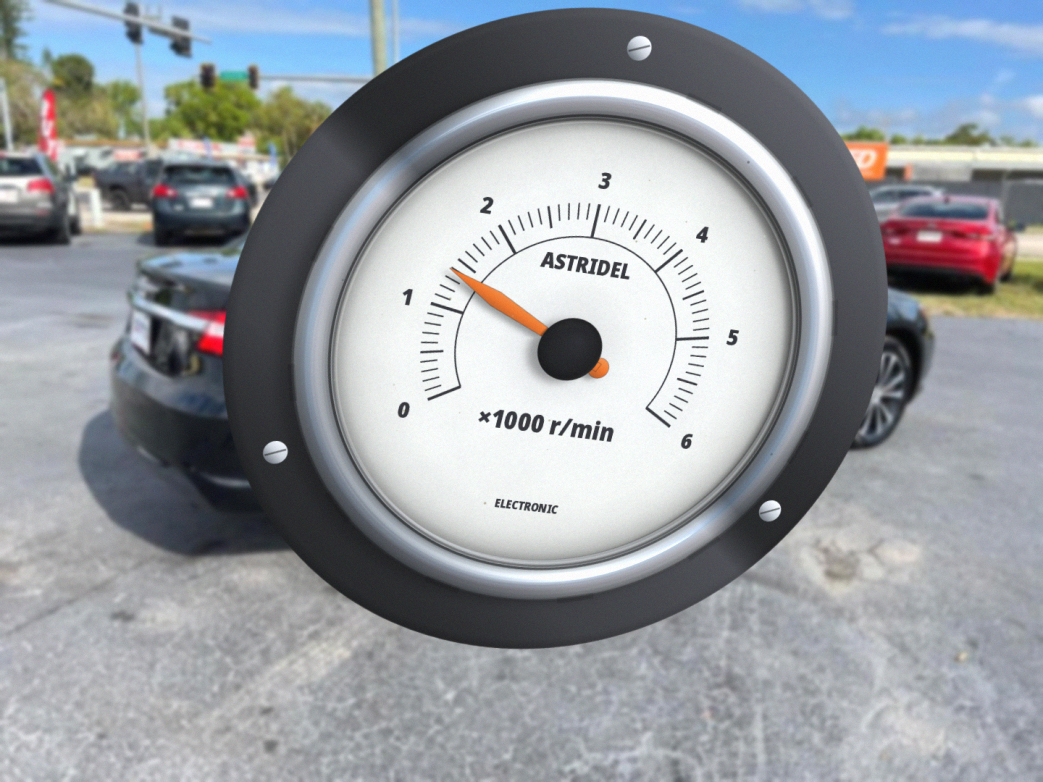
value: 1400
